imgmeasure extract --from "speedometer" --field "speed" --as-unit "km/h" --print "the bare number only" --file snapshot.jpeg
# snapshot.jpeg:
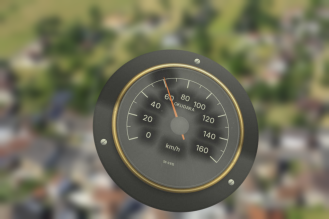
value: 60
